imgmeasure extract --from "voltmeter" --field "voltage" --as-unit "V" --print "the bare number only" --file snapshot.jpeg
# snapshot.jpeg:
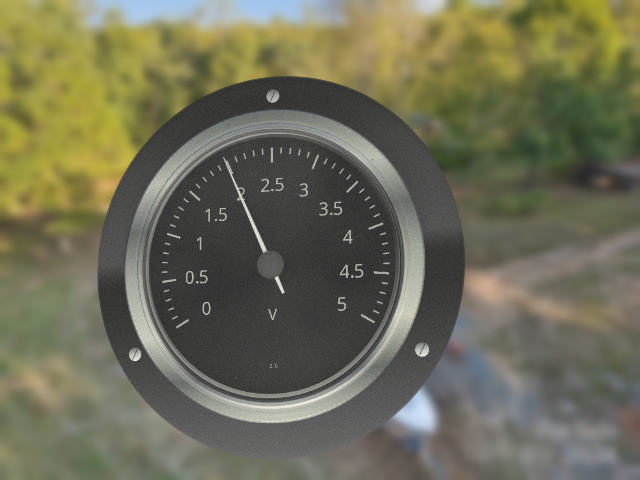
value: 2
